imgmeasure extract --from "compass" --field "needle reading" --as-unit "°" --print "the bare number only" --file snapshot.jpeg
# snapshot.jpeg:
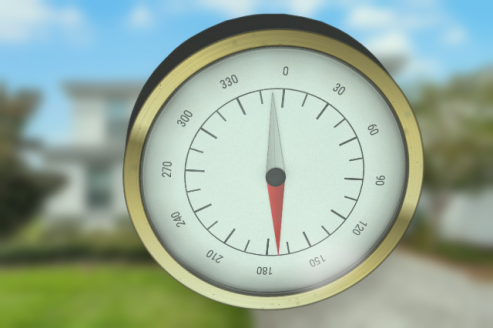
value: 172.5
